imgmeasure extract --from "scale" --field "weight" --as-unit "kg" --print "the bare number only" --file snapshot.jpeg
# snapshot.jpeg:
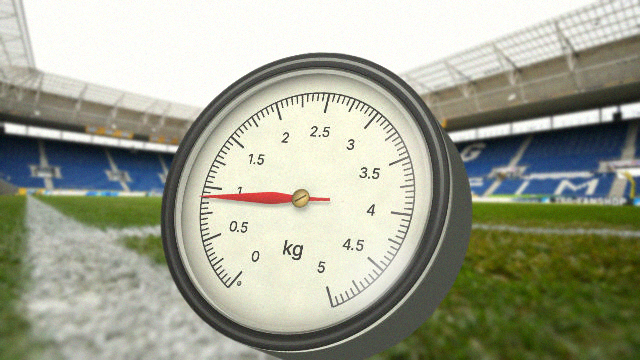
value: 0.9
